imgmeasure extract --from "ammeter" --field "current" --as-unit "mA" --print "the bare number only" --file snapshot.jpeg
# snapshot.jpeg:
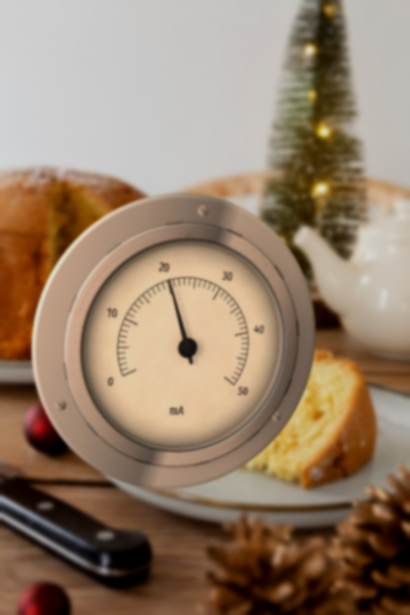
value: 20
